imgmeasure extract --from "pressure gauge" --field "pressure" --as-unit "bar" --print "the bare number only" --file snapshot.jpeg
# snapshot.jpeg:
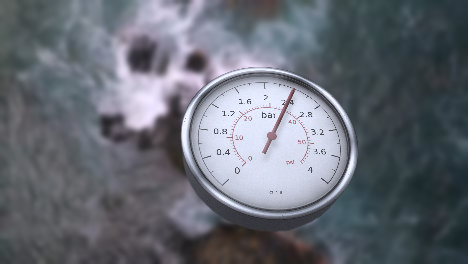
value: 2.4
